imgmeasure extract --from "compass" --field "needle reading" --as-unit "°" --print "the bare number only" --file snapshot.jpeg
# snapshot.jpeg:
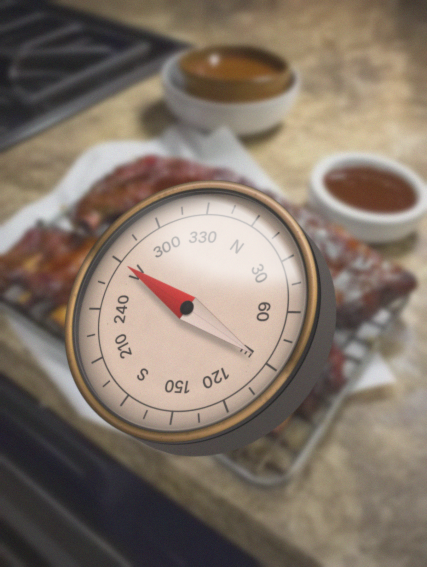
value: 270
